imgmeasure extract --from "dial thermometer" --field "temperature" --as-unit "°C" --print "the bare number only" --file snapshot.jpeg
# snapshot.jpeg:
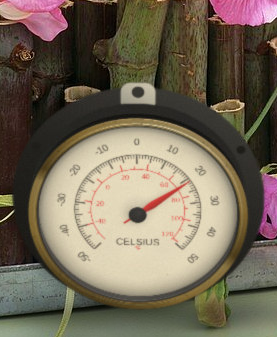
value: 20
